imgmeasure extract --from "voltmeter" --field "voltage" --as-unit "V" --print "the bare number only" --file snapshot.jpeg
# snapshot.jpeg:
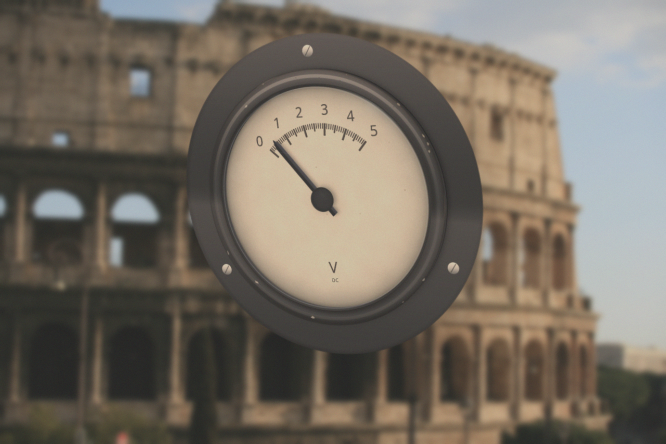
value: 0.5
